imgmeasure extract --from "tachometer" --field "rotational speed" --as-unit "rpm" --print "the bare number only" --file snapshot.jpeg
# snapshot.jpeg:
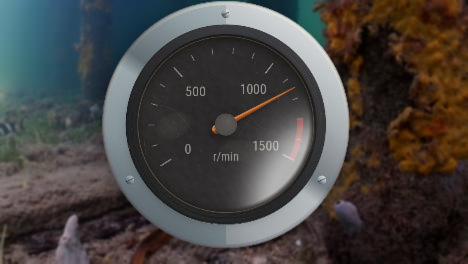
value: 1150
